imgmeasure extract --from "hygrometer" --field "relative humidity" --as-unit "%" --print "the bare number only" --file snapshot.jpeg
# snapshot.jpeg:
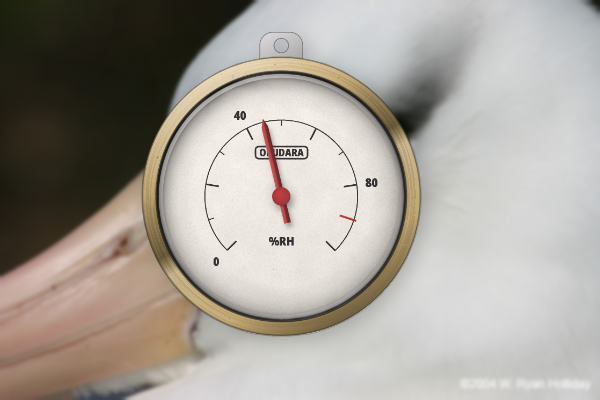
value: 45
